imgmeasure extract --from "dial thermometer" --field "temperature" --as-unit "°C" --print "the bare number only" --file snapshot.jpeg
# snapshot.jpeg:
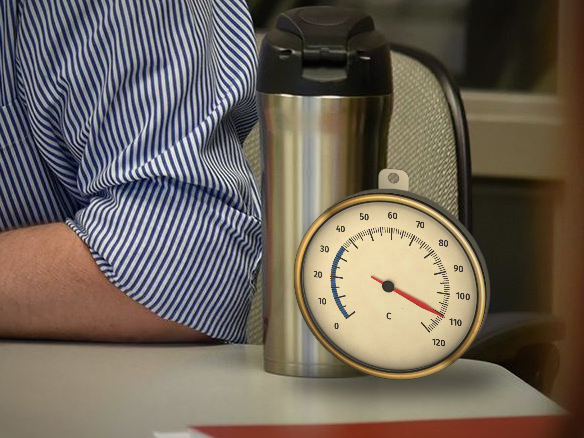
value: 110
